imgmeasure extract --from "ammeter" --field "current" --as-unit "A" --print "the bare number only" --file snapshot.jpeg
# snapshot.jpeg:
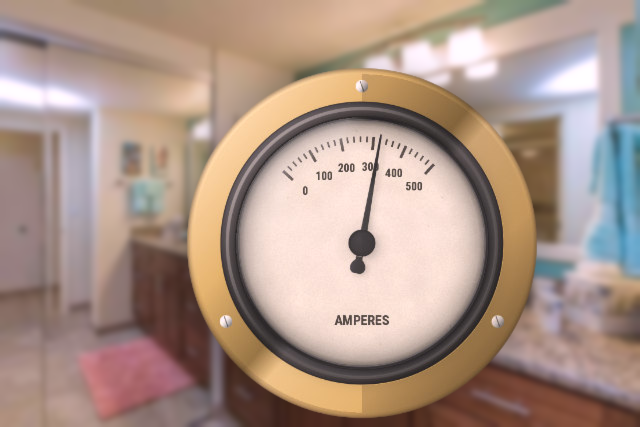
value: 320
